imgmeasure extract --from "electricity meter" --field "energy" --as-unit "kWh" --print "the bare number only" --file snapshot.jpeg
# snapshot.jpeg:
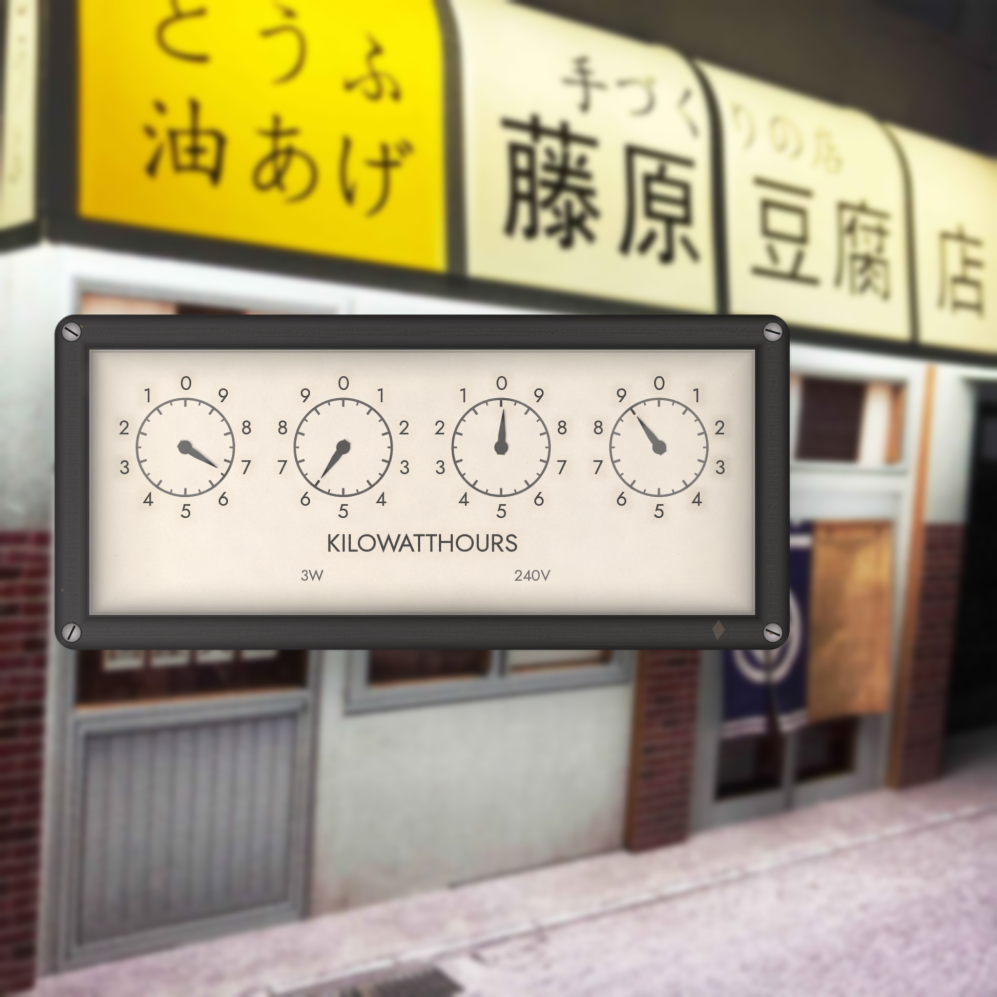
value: 6599
